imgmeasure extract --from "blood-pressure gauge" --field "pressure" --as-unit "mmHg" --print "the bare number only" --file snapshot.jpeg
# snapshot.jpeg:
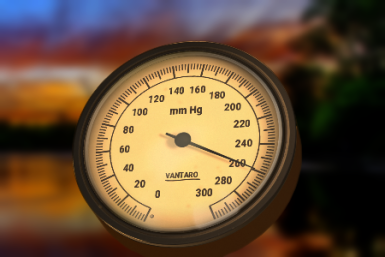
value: 260
